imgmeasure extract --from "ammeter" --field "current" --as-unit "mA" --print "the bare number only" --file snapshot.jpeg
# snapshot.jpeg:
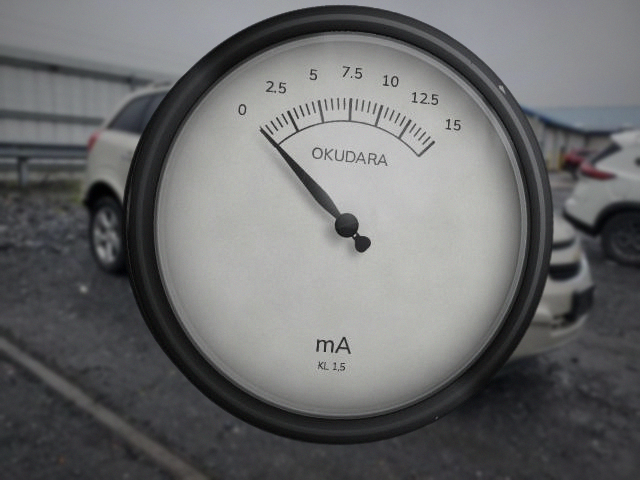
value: 0
